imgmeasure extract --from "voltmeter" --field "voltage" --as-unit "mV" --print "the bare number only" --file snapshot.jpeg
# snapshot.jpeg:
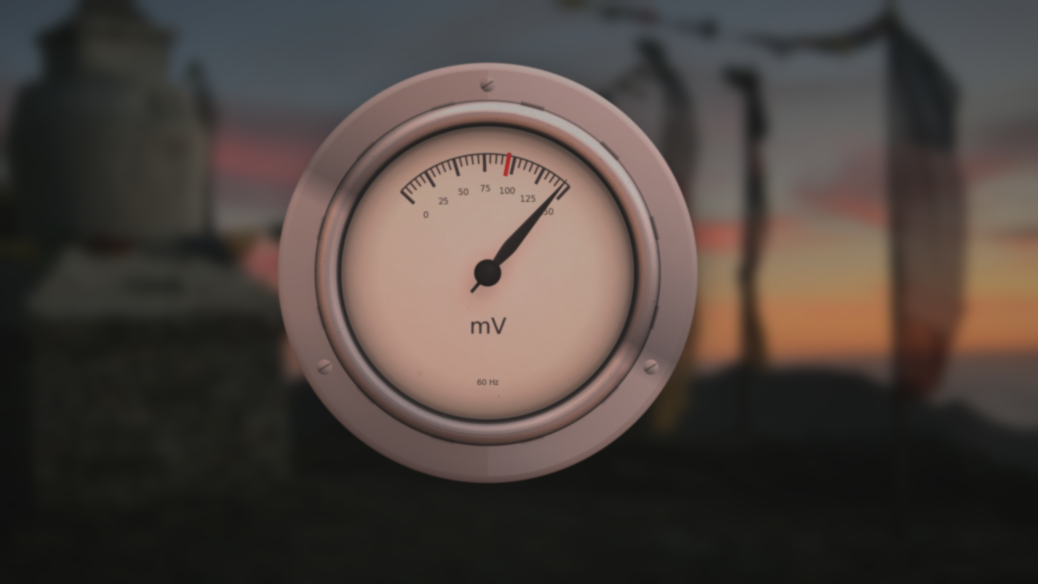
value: 145
